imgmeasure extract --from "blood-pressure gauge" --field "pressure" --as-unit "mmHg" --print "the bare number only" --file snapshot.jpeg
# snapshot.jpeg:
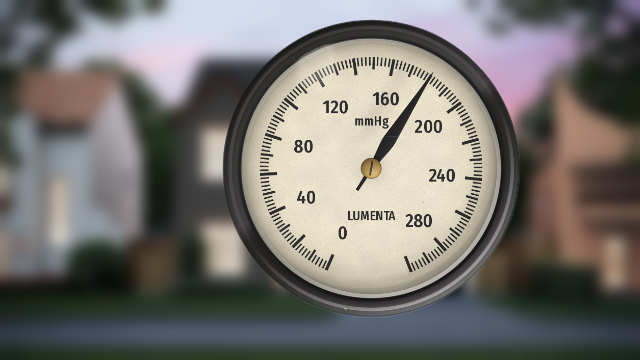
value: 180
